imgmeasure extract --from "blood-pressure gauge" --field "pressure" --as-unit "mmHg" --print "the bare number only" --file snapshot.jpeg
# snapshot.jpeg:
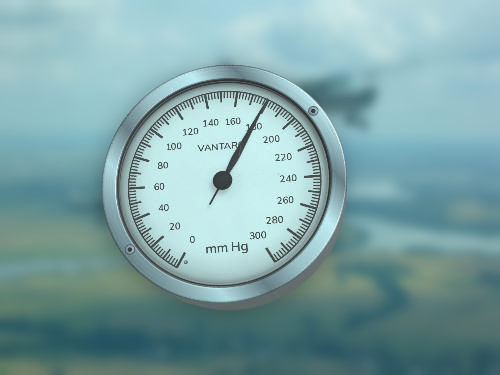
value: 180
